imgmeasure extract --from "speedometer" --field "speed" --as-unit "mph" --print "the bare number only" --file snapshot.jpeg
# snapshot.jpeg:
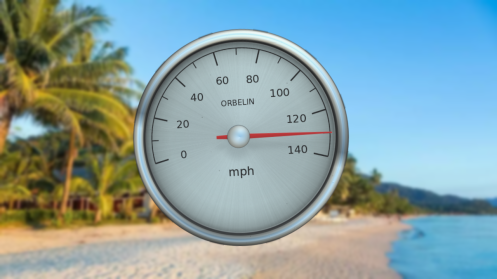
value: 130
